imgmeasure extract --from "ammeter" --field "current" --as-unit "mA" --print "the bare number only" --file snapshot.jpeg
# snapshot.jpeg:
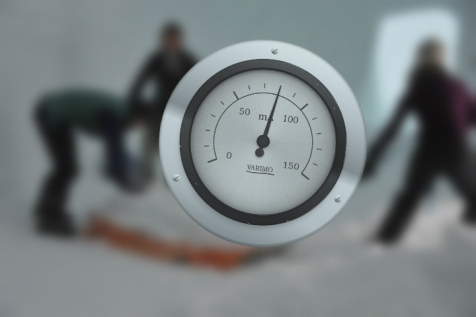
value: 80
